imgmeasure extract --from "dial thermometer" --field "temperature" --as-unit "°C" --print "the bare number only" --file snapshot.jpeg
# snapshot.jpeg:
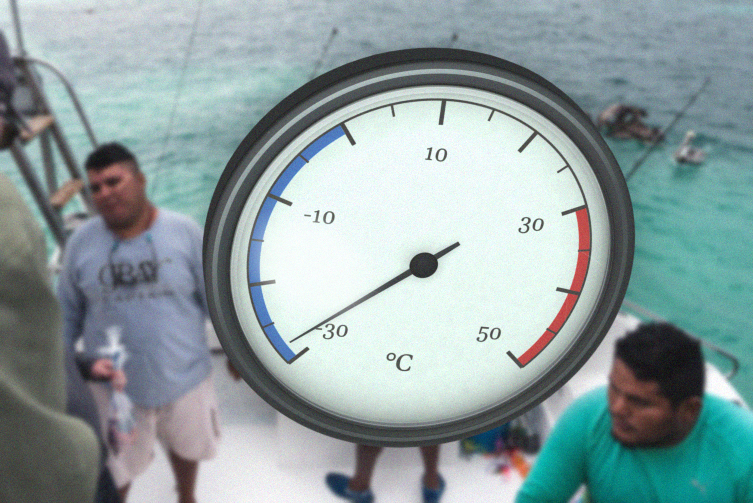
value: -27.5
